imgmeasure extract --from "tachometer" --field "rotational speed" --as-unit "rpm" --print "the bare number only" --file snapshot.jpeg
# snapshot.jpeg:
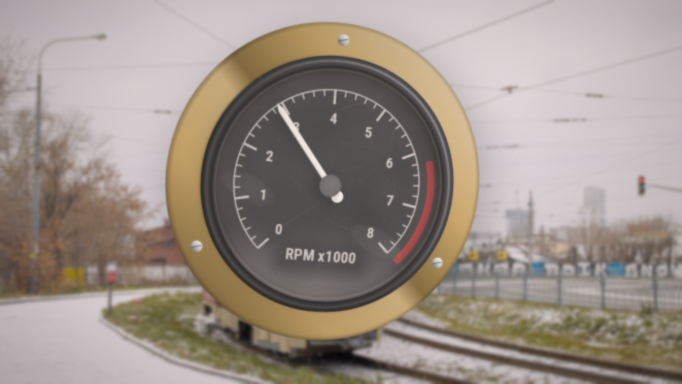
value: 2900
